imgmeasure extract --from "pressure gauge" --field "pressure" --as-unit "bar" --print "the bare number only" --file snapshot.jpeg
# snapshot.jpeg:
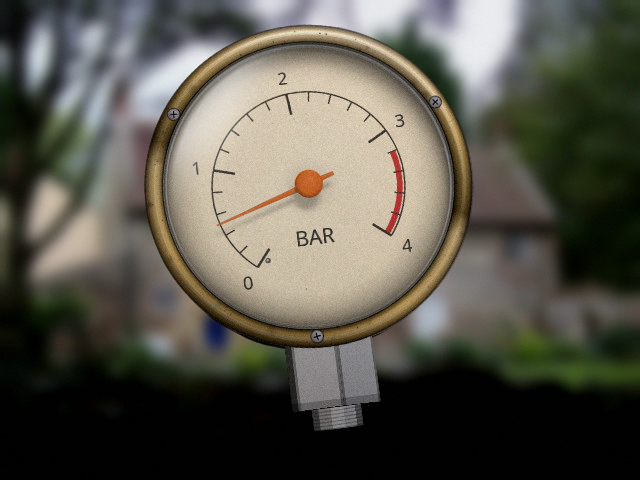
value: 0.5
